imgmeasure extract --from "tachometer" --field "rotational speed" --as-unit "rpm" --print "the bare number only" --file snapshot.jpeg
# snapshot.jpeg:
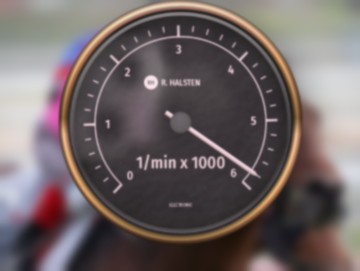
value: 5800
